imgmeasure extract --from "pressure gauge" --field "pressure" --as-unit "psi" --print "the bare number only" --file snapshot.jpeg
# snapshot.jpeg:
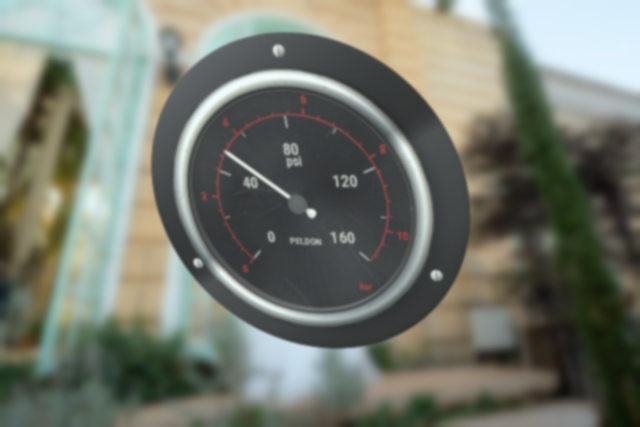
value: 50
